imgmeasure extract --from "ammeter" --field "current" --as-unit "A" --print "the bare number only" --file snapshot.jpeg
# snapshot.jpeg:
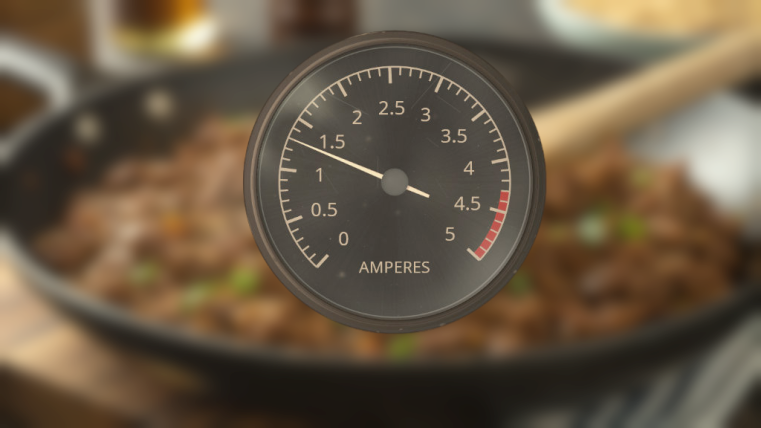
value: 1.3
